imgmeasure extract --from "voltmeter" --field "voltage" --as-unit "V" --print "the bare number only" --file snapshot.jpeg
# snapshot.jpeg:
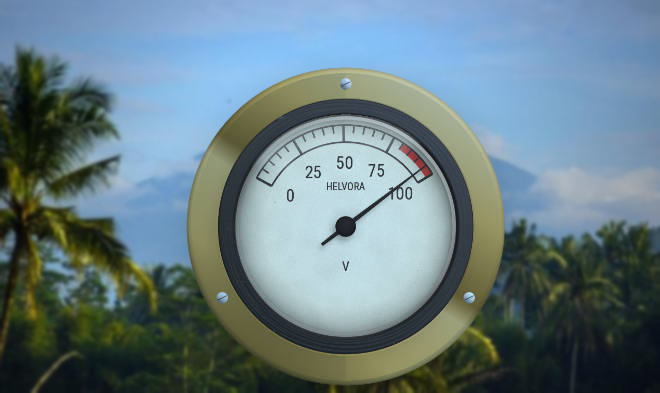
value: 95
